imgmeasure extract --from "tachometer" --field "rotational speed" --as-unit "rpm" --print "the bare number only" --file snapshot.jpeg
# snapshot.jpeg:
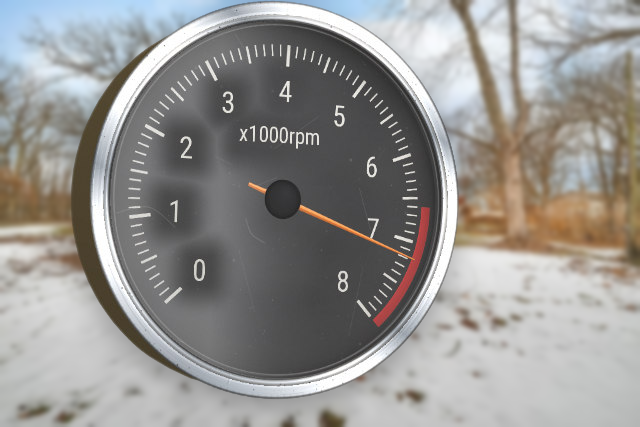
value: 7200
